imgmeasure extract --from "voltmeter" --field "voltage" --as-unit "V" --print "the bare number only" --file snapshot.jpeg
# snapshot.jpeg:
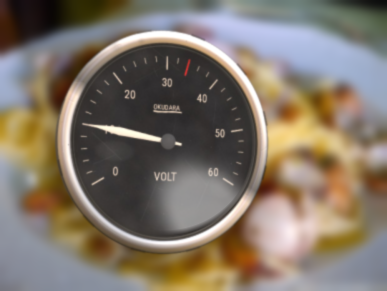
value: 10
